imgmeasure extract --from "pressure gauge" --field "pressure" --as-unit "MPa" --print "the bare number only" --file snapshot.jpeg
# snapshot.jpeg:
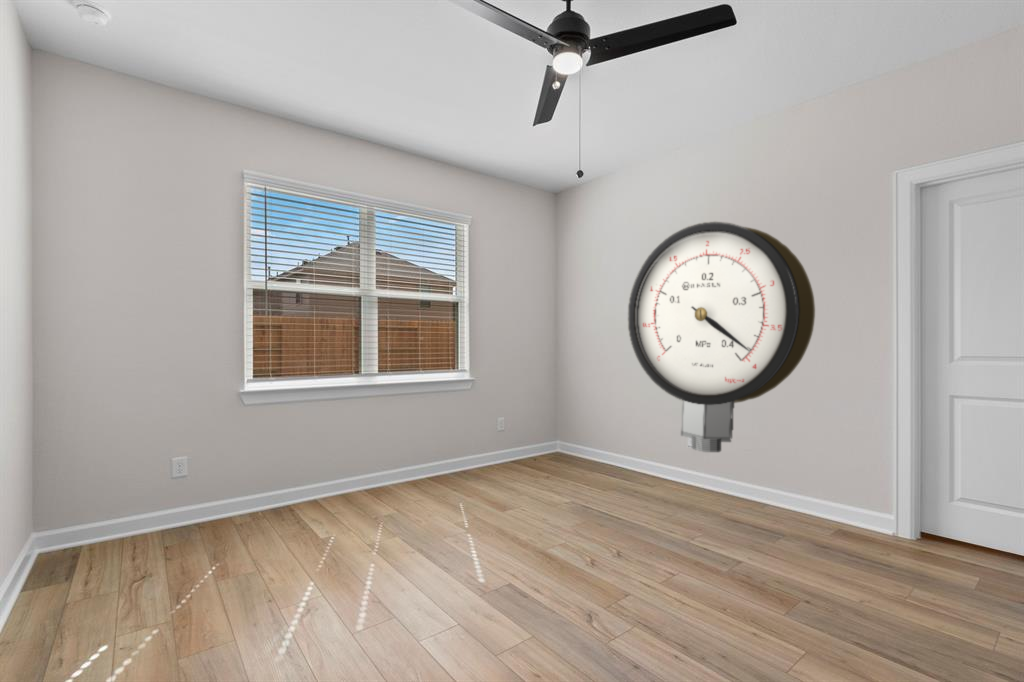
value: 0.38
